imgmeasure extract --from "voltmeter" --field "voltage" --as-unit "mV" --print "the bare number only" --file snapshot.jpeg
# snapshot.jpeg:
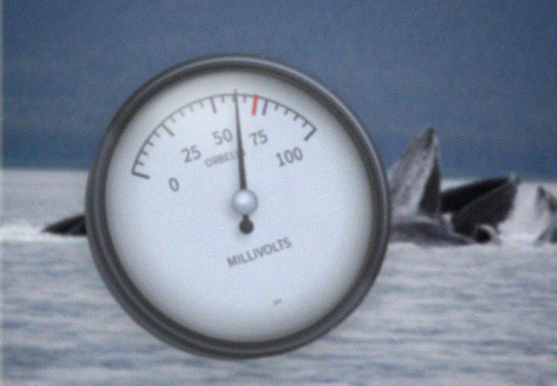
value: 60
